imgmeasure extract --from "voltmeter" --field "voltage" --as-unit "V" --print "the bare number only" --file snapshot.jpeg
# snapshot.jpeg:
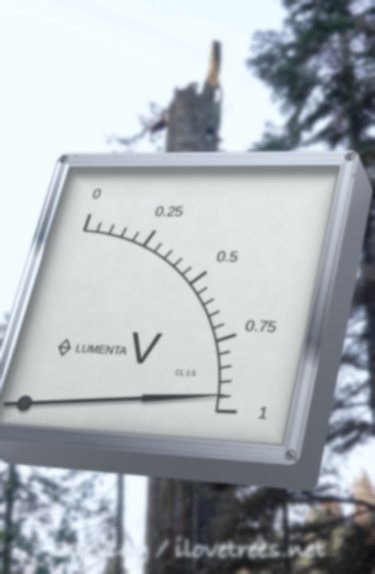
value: 0.95
